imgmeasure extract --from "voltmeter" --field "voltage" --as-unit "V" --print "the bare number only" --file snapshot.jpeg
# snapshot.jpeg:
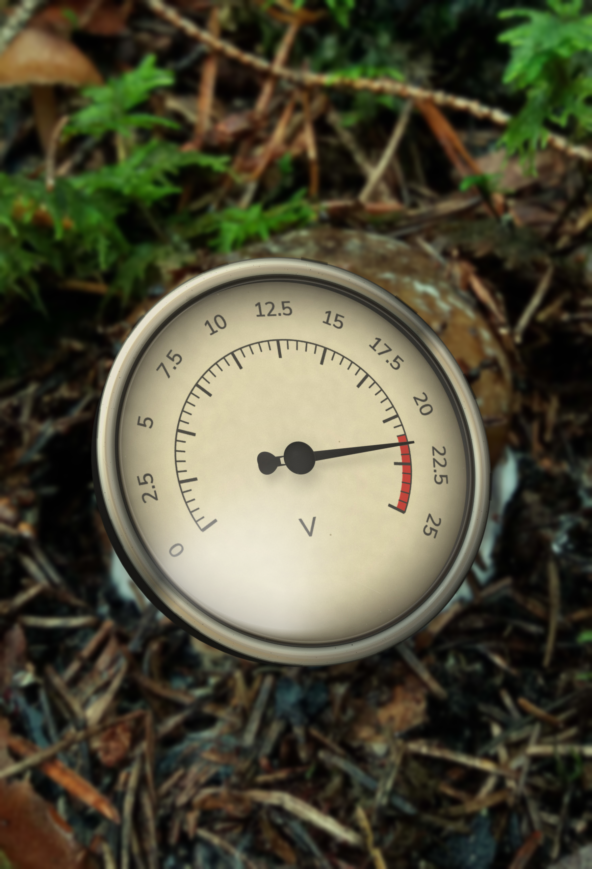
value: 21.5
